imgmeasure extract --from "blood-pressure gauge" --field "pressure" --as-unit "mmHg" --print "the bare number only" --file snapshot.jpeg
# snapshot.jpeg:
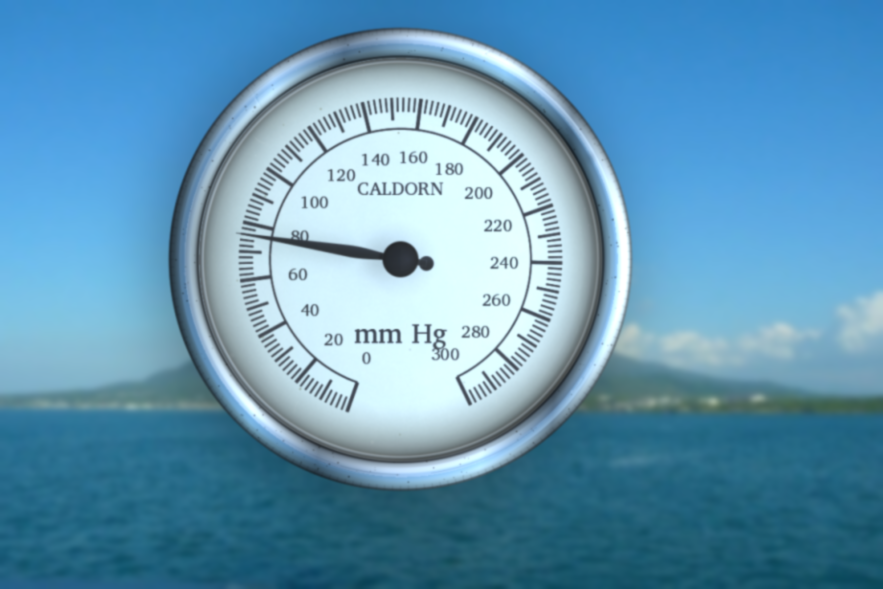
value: 76
